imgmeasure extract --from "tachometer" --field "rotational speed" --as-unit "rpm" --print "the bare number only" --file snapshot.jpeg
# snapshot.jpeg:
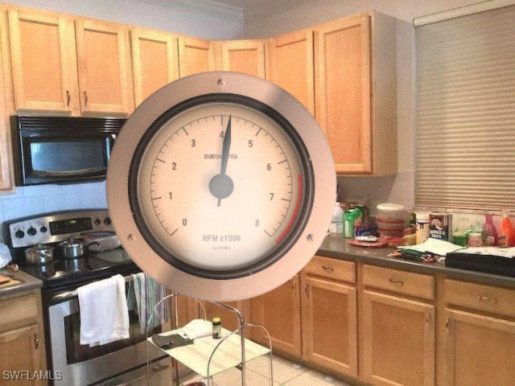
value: 4200
